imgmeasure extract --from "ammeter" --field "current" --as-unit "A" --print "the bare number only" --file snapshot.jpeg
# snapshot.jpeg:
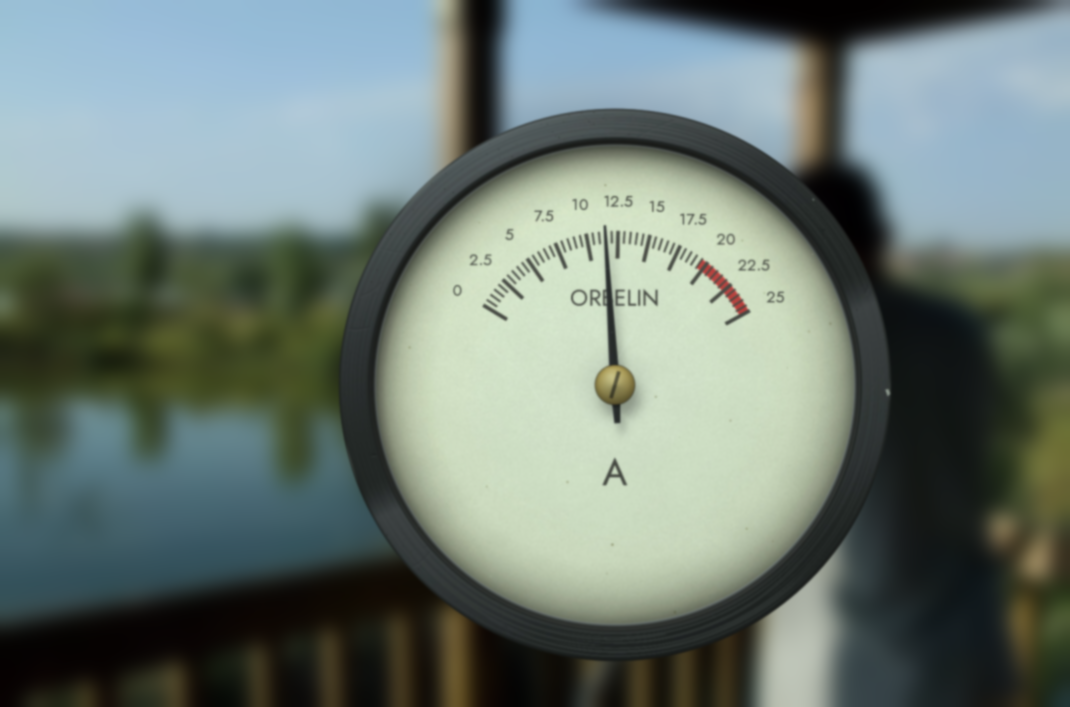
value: 11.5
